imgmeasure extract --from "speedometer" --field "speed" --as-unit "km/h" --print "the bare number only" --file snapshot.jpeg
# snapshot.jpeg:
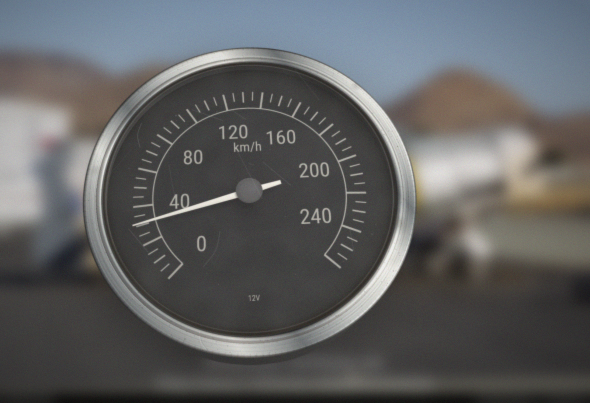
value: 30
